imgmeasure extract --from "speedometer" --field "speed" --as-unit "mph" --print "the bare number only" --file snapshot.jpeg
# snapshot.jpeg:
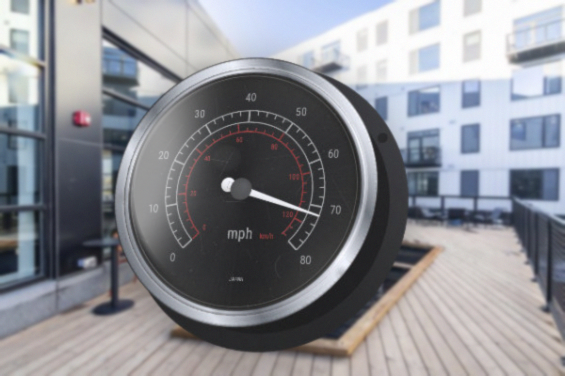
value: 72
